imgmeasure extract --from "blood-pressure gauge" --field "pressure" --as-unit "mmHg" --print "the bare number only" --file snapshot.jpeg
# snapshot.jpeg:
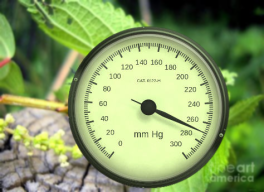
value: 270
